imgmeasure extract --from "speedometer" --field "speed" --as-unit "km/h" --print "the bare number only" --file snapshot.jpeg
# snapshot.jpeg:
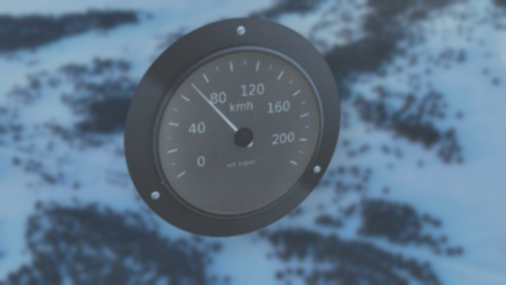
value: 70
